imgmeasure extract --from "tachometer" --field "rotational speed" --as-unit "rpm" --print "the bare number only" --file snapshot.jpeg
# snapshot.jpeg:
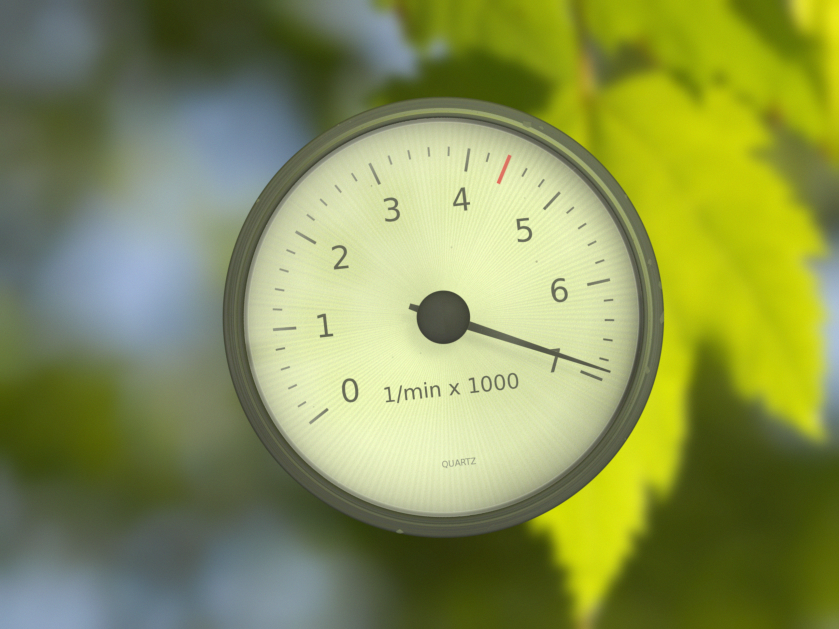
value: 6900
